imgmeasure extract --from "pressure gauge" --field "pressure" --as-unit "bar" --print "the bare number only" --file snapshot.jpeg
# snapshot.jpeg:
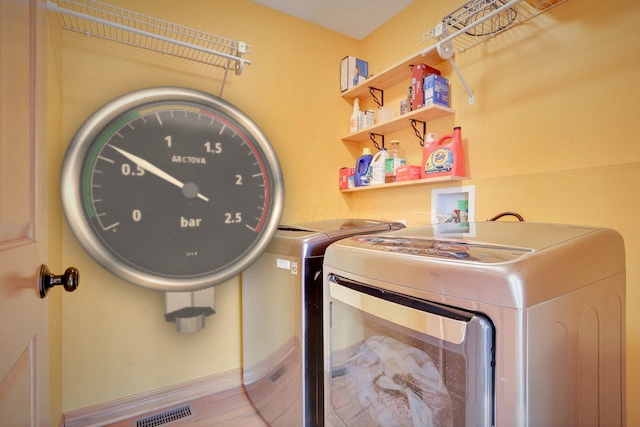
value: 0.6
